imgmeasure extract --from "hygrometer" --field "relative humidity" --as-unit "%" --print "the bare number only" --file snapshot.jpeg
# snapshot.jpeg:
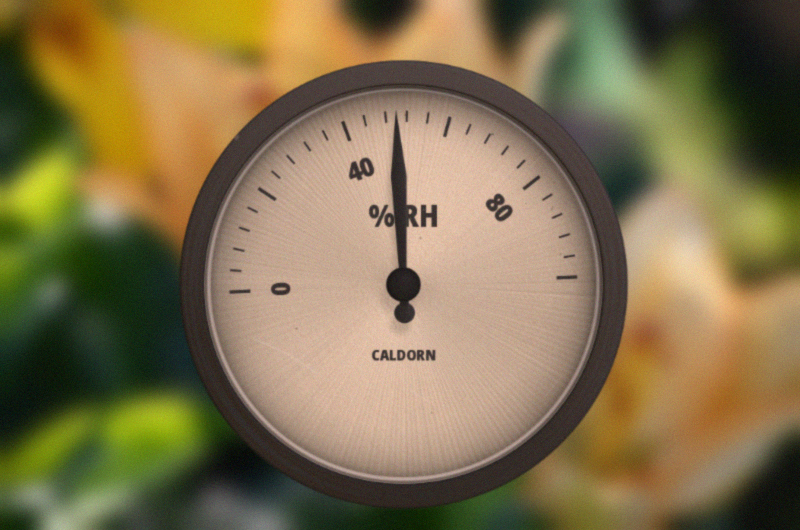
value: 50
